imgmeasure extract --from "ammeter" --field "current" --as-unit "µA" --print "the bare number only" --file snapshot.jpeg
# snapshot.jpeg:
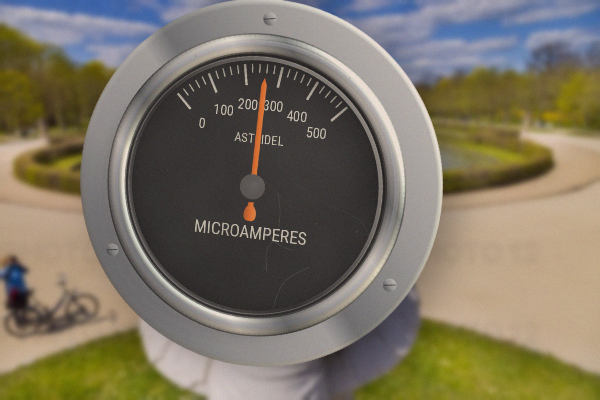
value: 260
